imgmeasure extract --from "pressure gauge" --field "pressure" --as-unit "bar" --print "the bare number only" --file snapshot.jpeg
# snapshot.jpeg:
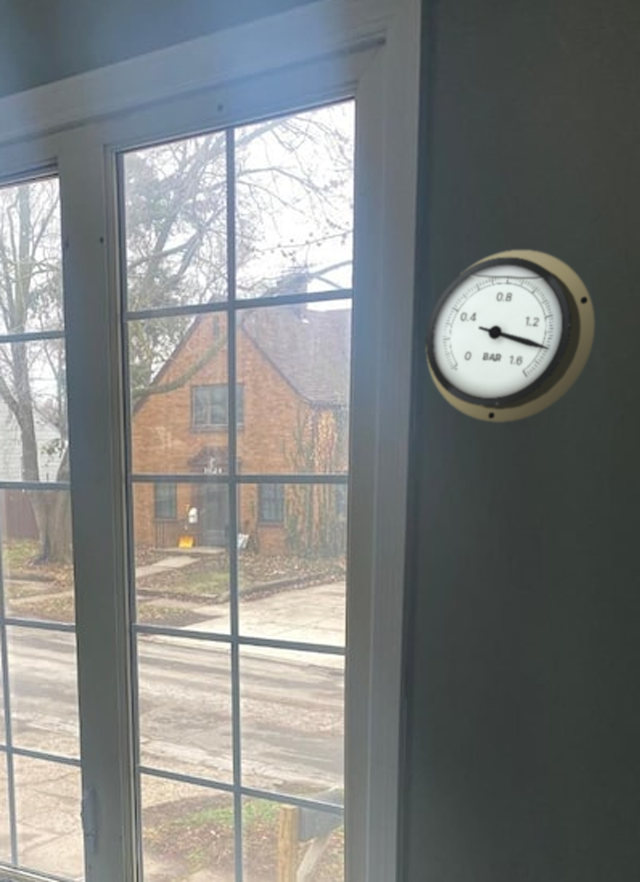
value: 1.4
